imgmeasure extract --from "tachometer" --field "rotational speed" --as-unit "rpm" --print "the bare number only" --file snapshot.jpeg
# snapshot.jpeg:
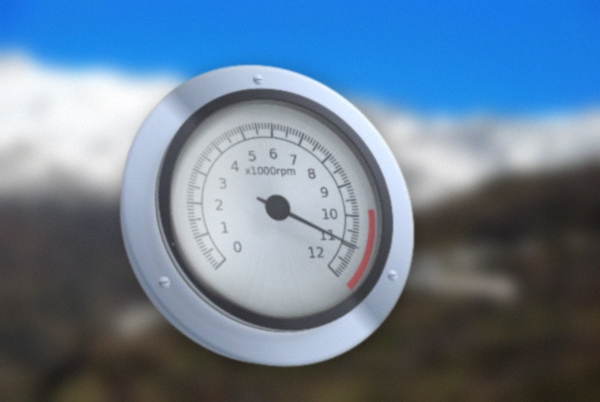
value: 11000
